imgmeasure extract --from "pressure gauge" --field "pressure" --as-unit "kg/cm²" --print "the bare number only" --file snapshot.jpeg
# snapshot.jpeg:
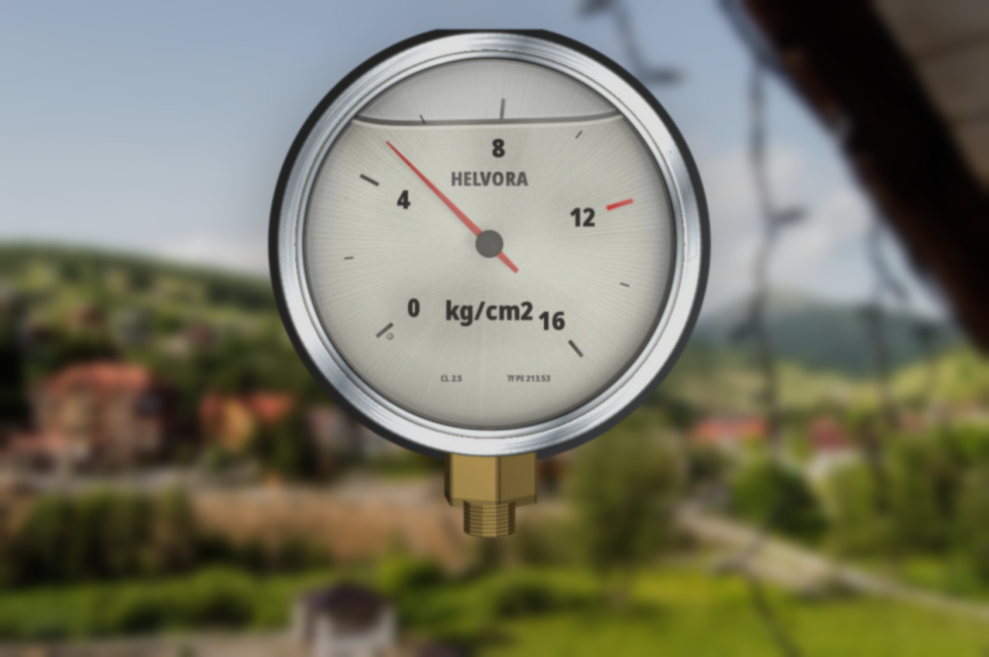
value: 5
